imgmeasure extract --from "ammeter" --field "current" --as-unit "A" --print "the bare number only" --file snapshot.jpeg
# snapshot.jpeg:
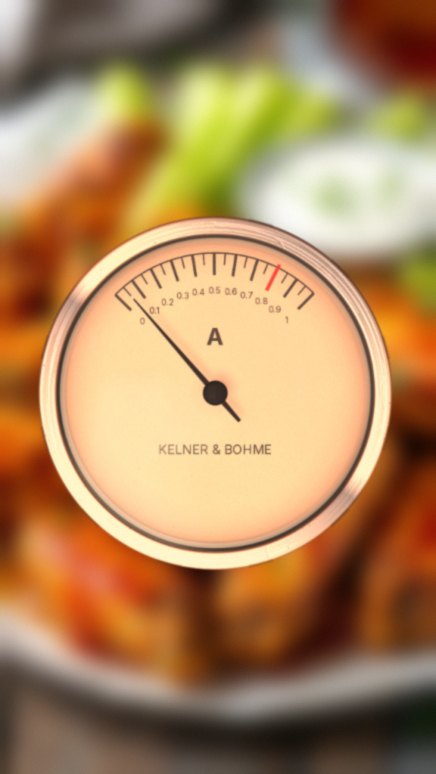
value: 0.05
